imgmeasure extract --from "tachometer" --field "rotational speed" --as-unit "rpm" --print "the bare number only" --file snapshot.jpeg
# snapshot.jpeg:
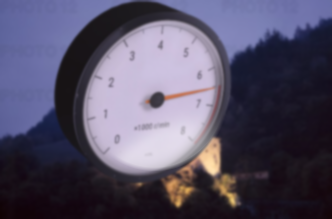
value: 6500
